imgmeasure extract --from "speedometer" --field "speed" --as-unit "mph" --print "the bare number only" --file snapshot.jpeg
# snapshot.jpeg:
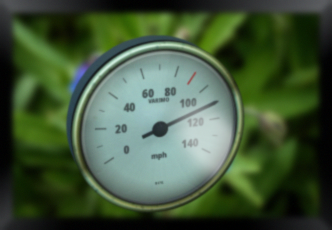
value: 110
